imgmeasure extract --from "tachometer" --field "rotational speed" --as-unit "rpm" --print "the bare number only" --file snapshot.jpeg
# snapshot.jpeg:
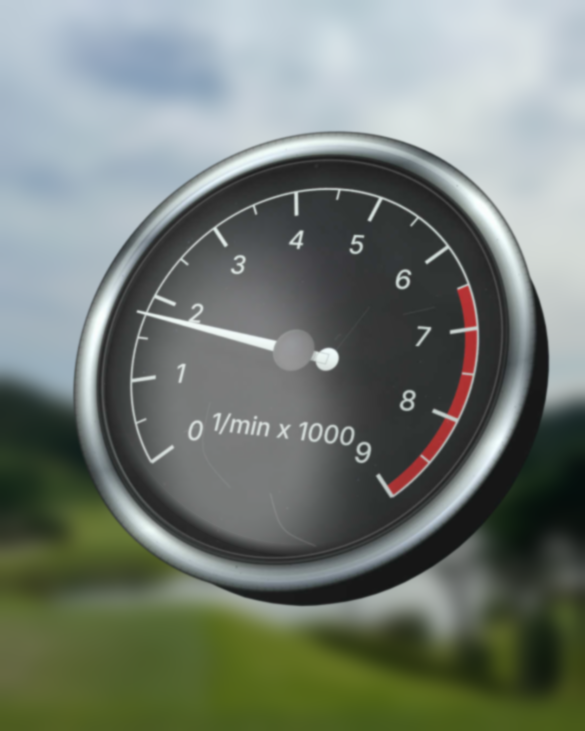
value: 1750
